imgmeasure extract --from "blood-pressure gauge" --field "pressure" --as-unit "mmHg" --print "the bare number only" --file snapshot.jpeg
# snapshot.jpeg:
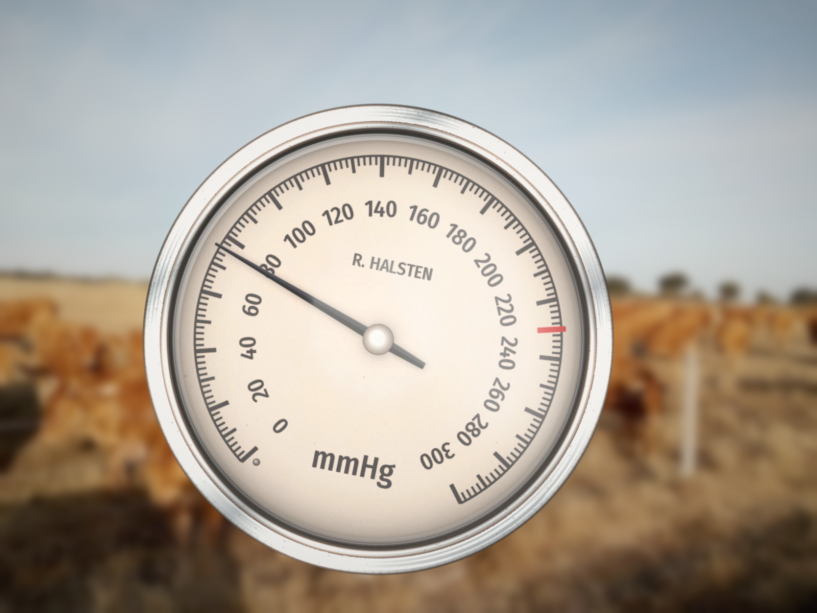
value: 76
